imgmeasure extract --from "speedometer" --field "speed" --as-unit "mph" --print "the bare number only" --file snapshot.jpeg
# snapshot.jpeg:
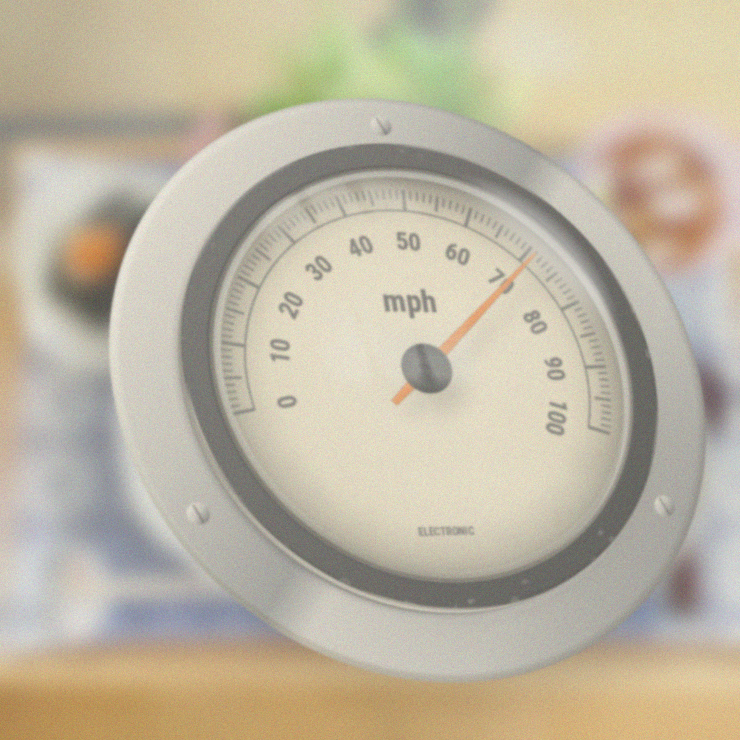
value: 71
